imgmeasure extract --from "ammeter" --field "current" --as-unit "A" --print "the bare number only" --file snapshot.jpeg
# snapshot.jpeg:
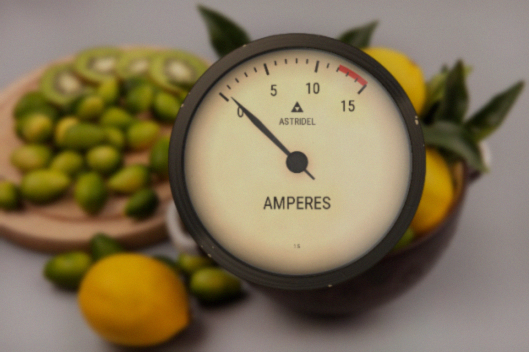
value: 0.5
